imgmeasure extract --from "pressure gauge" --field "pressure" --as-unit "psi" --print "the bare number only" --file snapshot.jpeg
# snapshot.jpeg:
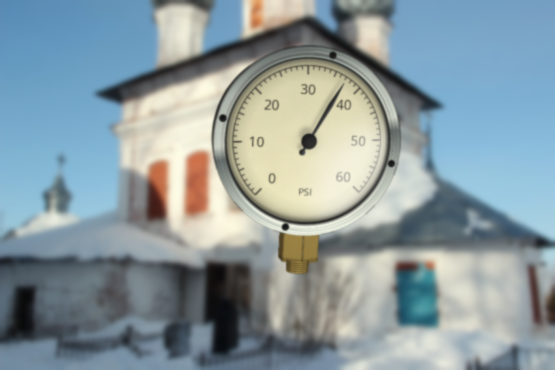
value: 37
